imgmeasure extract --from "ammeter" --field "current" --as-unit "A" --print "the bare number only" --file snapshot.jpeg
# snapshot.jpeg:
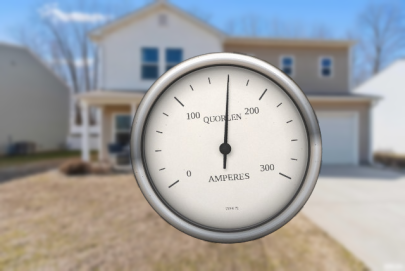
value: 160
